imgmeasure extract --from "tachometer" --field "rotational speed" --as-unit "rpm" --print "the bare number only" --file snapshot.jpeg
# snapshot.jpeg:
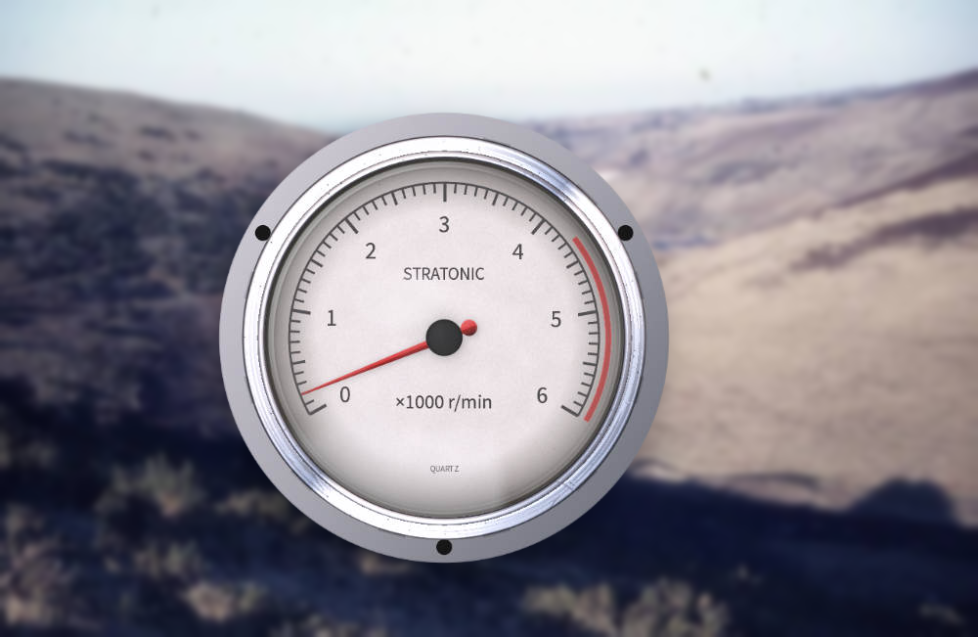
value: 200
